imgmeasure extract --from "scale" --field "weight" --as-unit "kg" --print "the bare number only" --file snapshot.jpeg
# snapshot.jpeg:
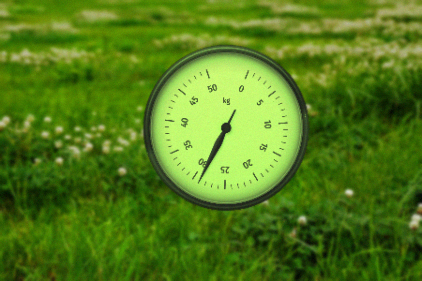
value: 29
